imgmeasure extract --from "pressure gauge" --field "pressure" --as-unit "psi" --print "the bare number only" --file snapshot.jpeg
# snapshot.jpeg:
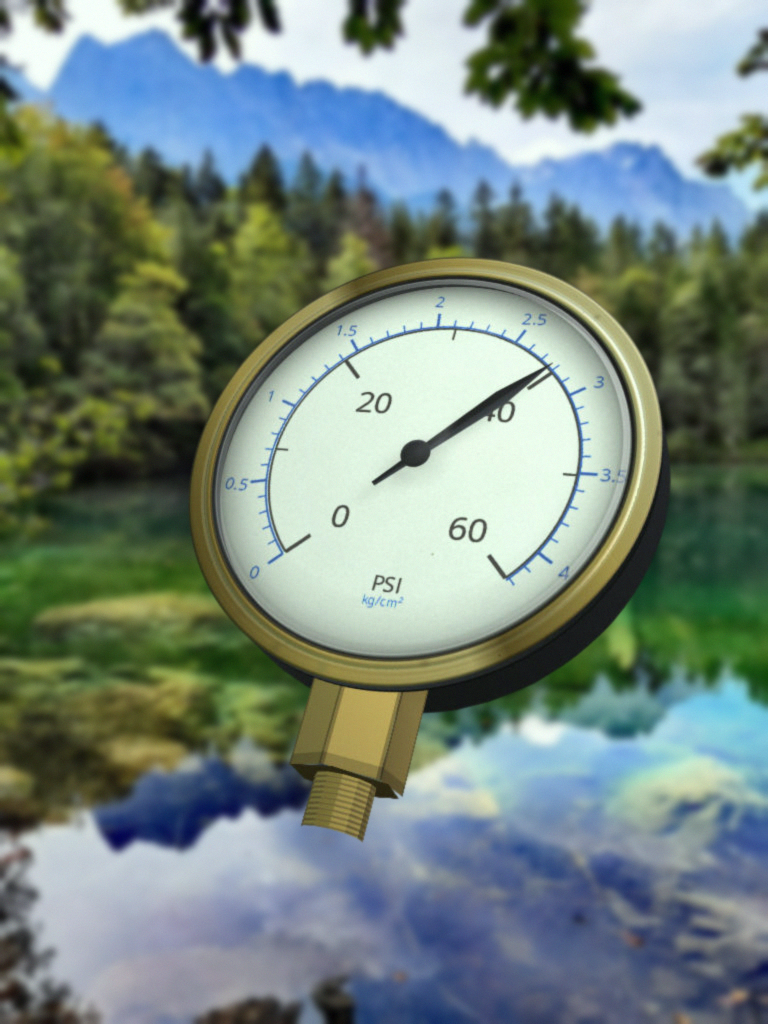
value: 40
